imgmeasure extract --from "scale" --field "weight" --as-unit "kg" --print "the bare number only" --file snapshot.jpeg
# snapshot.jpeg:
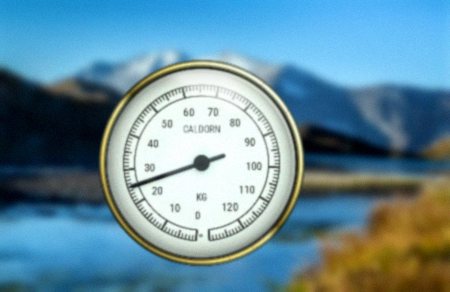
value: 25
